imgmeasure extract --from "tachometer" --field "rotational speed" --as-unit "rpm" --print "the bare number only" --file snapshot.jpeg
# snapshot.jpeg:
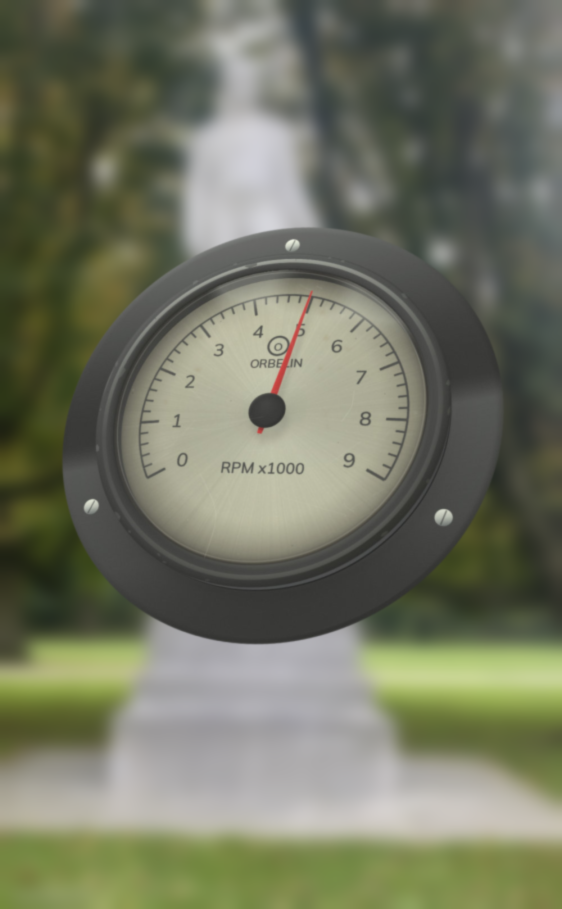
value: 5000
